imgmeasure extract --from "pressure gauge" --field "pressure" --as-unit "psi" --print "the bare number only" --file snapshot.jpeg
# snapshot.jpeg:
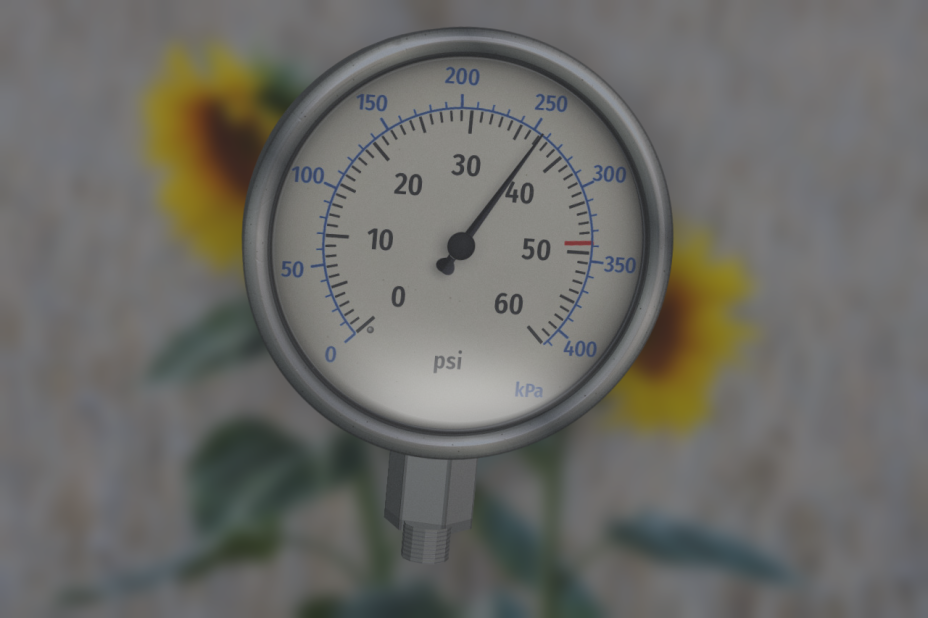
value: 37
